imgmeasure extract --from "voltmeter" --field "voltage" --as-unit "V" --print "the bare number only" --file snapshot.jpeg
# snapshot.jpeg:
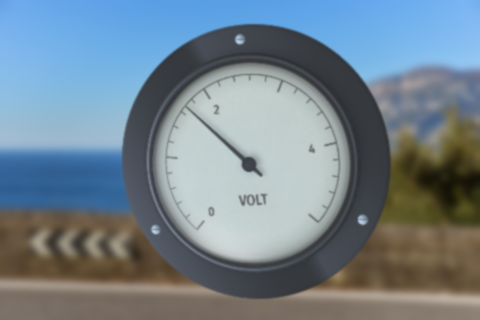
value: 1.7
